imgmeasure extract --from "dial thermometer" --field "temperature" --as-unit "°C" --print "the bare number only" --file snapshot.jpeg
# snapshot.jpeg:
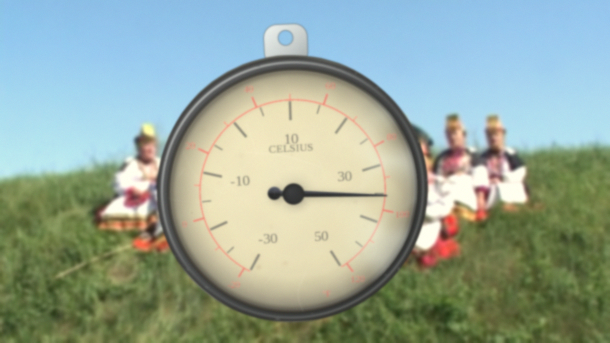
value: 35
